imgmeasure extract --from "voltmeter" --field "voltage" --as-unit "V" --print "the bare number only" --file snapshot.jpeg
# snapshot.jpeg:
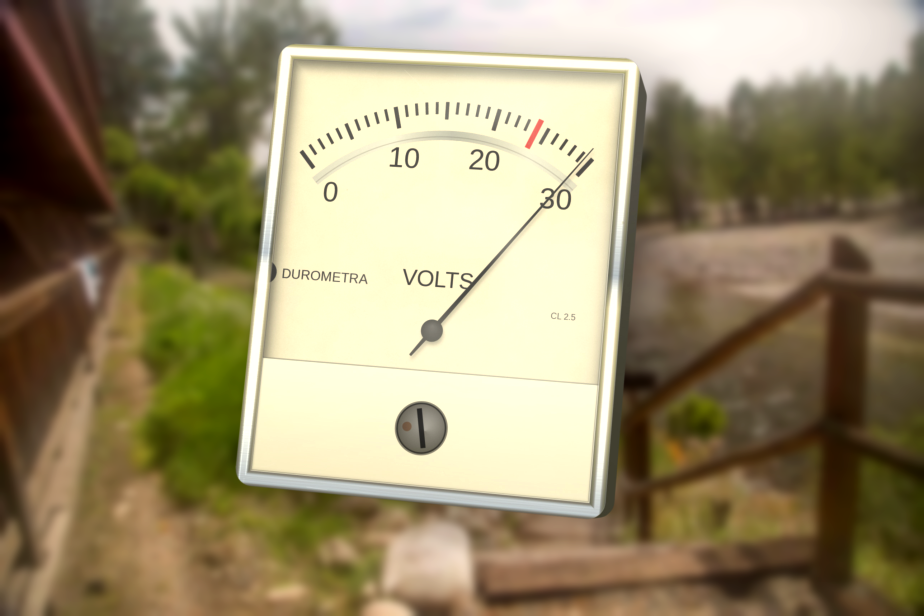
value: 29.5
